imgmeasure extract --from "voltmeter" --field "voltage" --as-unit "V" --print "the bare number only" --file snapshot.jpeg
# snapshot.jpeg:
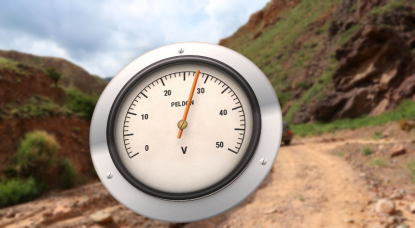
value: 28
